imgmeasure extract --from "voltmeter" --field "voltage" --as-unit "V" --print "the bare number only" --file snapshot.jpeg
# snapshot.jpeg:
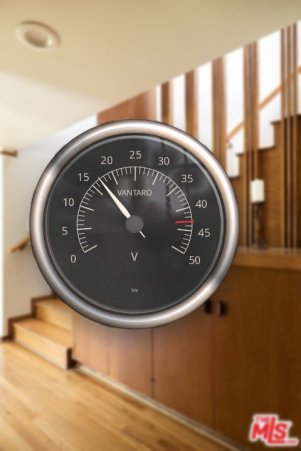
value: 17
